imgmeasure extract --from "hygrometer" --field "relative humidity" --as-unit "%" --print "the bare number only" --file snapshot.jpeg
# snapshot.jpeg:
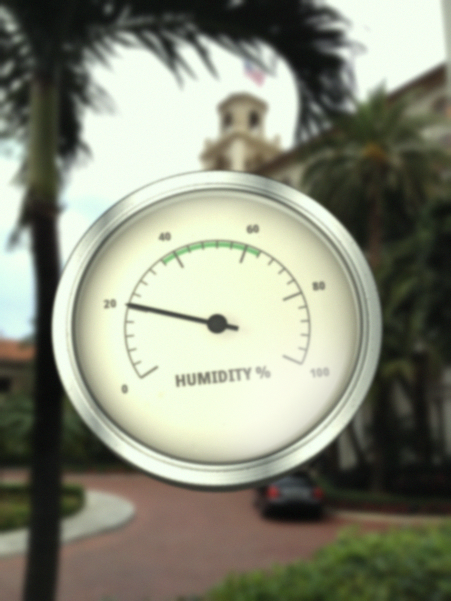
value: 20
